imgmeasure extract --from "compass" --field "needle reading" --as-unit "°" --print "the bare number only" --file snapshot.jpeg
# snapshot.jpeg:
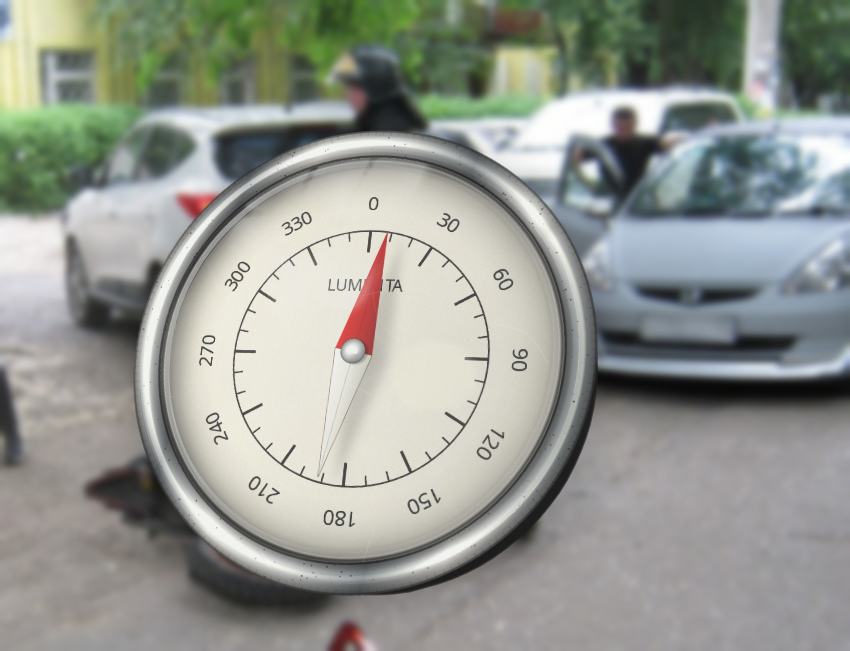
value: 10
